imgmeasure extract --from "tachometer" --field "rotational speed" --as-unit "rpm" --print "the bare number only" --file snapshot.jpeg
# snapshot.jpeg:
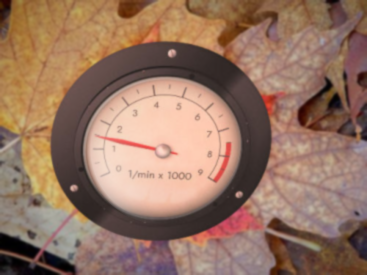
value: 1500
